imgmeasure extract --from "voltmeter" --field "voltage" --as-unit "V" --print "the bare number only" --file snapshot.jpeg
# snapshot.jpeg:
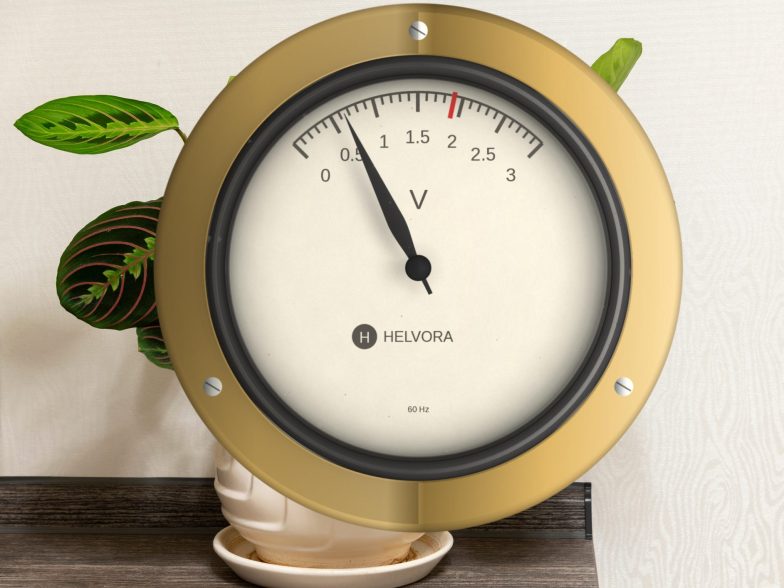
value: 0.65
